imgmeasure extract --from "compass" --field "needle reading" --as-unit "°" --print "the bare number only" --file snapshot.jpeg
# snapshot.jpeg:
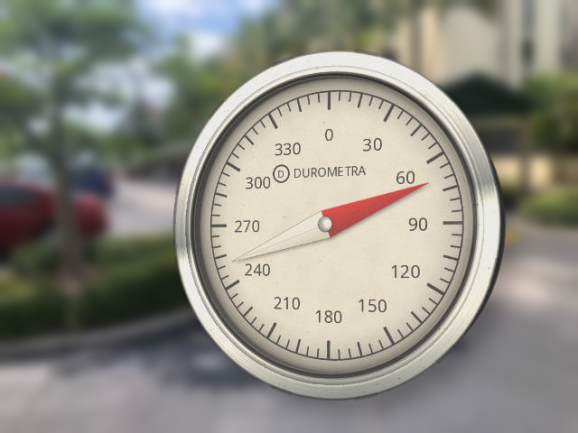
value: 70
